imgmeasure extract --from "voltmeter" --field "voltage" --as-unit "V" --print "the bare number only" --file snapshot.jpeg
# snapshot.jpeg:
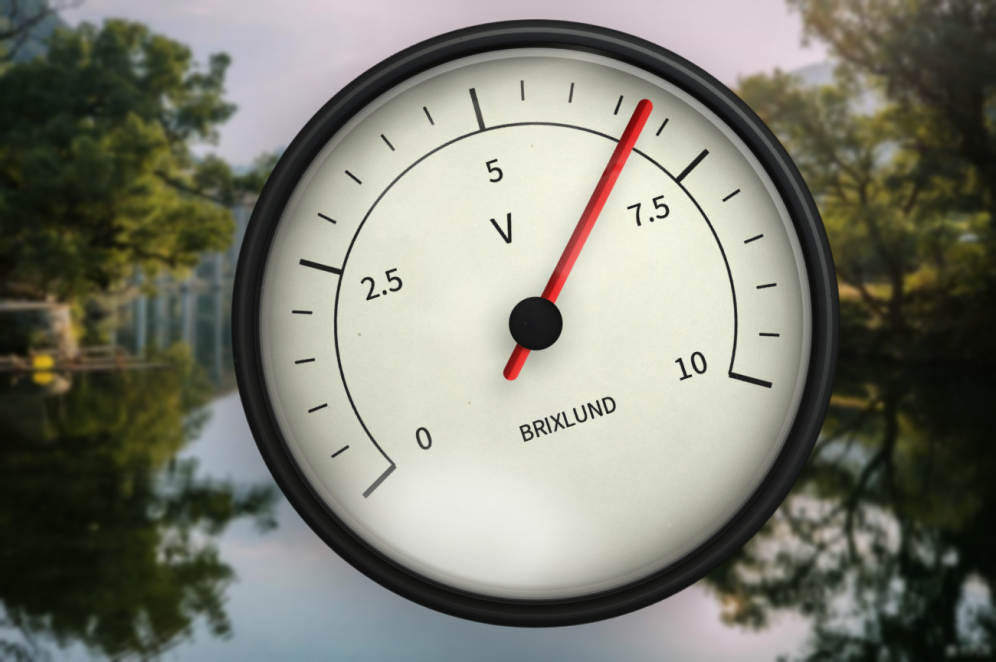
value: 6.75
